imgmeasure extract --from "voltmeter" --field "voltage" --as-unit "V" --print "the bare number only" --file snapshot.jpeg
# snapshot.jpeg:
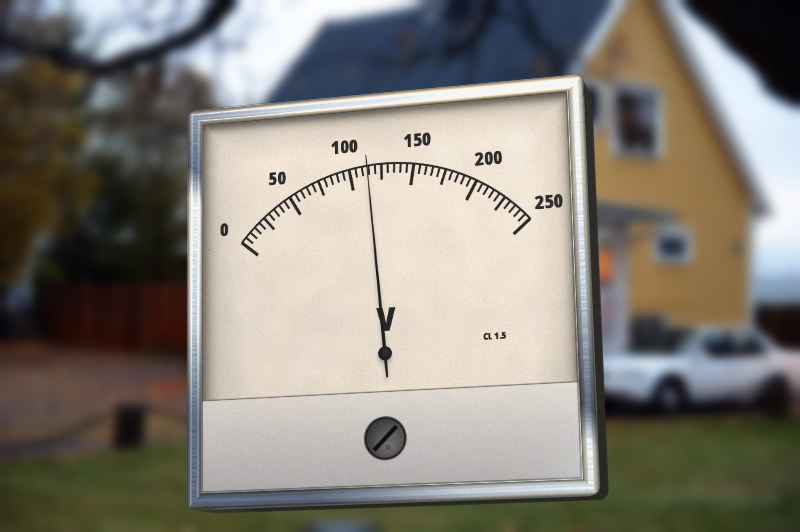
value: 115
